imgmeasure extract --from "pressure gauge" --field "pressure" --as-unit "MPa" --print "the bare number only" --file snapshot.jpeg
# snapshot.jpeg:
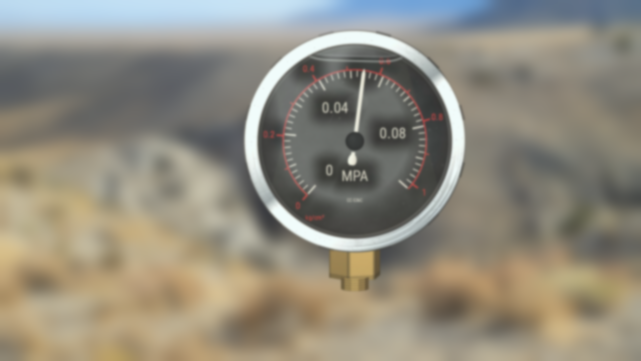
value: 0.054
